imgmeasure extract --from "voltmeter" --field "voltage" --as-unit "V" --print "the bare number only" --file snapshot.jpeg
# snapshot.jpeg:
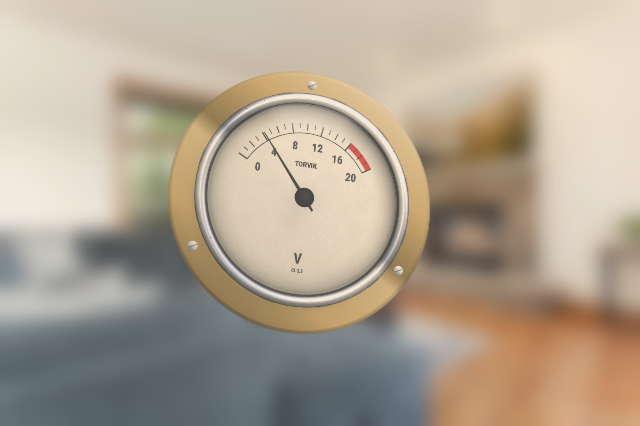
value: 4
